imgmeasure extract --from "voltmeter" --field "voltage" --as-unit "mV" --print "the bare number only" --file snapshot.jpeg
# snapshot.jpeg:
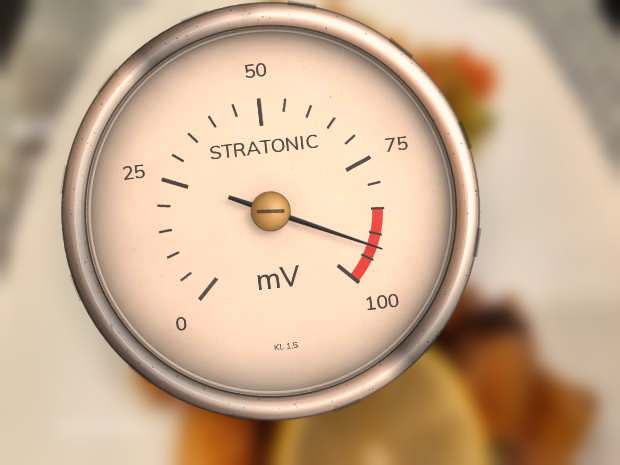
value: 92.5
